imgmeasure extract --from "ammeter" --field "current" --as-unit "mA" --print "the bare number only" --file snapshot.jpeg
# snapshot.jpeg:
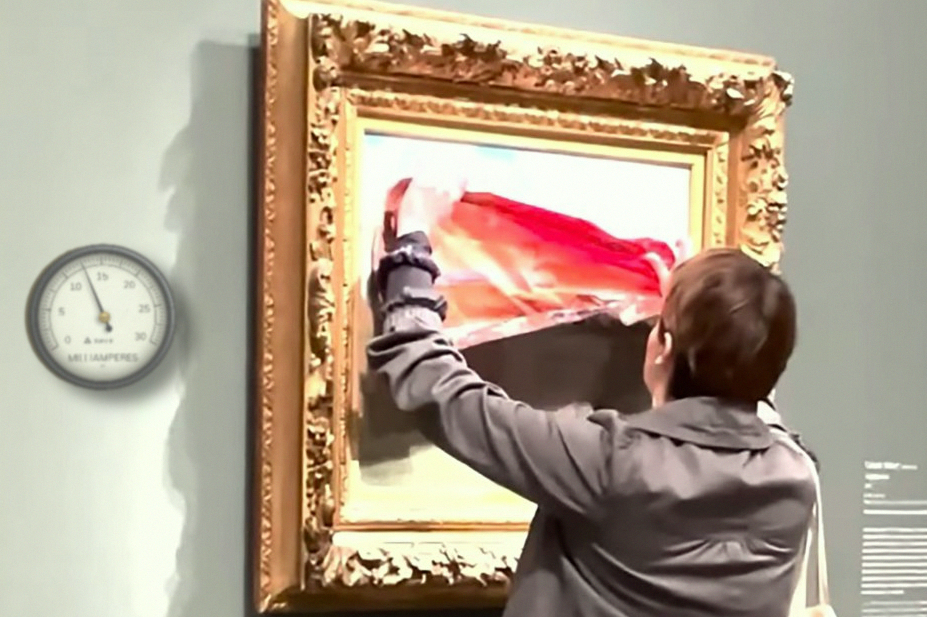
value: 12.5
